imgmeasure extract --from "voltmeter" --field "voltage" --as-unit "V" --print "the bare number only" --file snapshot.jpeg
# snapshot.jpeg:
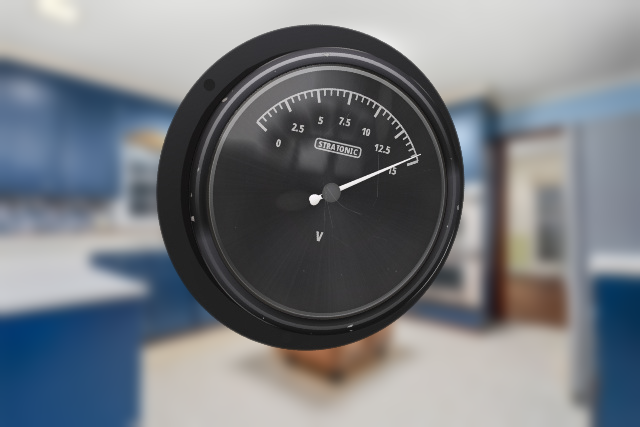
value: 14.5
